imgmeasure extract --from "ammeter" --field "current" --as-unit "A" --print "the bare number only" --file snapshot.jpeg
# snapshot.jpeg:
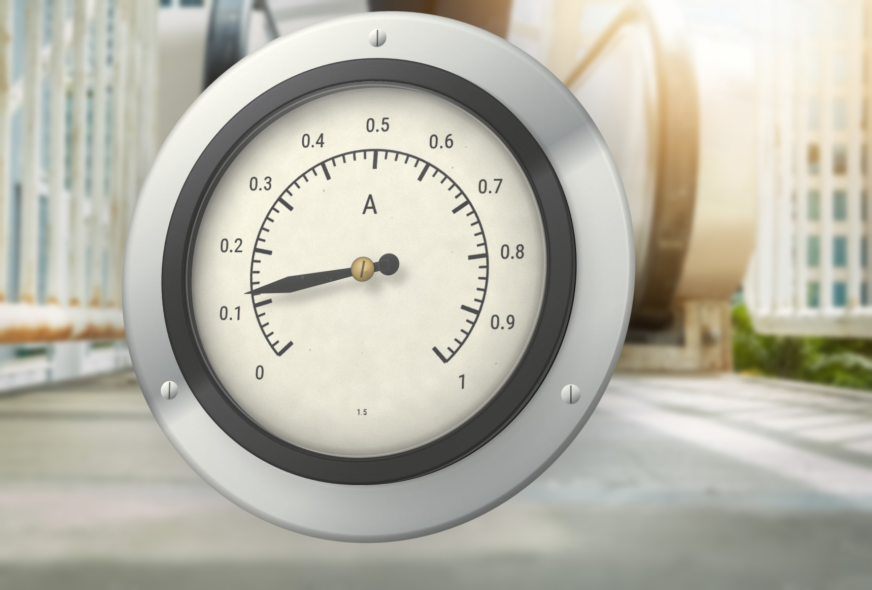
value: 0.12
